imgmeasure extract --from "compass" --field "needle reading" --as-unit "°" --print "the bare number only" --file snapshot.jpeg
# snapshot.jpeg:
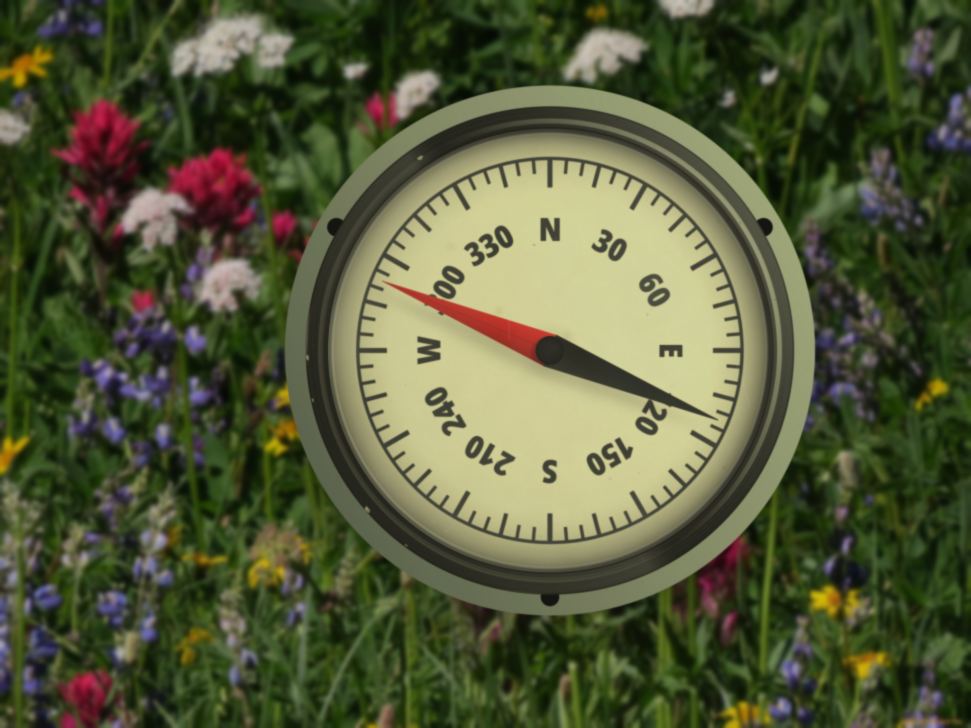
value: 292.5
